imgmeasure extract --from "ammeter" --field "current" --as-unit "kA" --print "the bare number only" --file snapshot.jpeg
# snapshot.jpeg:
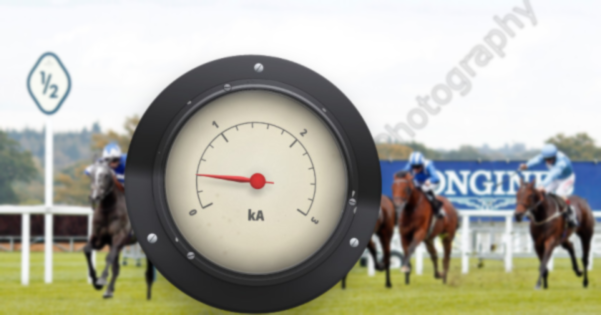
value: 0.4
